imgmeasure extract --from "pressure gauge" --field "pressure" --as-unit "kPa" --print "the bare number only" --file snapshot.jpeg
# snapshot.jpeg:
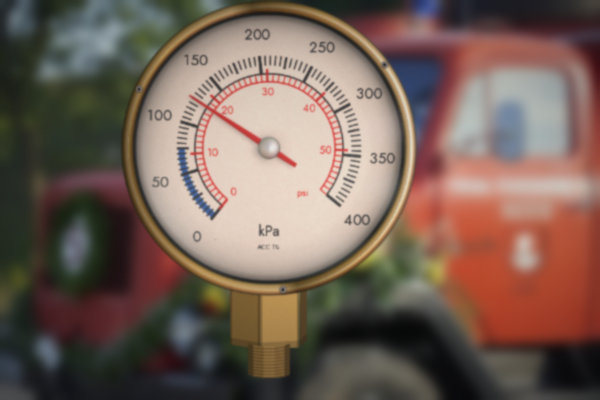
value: 125
